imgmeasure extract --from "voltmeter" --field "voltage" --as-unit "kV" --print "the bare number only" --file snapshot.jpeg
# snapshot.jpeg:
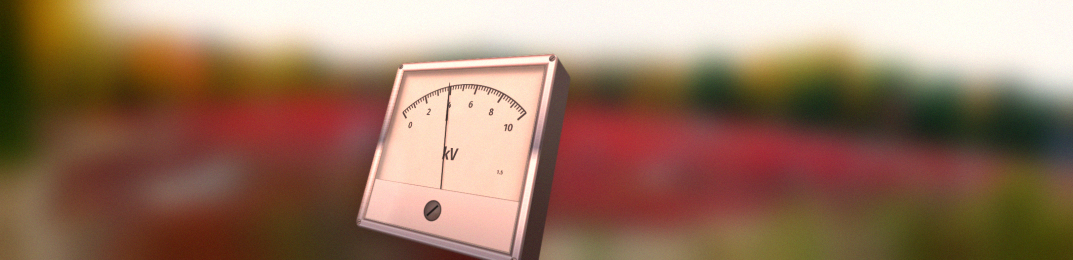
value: 4
